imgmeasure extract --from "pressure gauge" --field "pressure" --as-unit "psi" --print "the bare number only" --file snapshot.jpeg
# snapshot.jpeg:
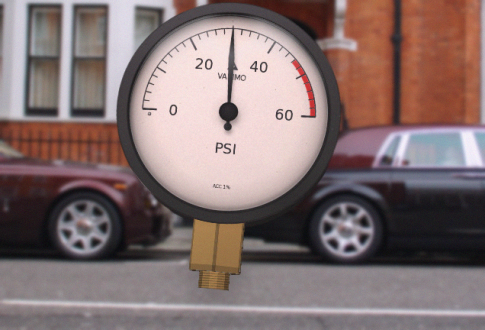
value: 30
